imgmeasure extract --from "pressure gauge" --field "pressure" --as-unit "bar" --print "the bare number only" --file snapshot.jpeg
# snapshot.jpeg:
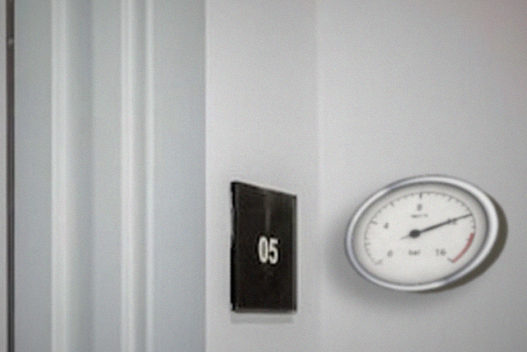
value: 12
